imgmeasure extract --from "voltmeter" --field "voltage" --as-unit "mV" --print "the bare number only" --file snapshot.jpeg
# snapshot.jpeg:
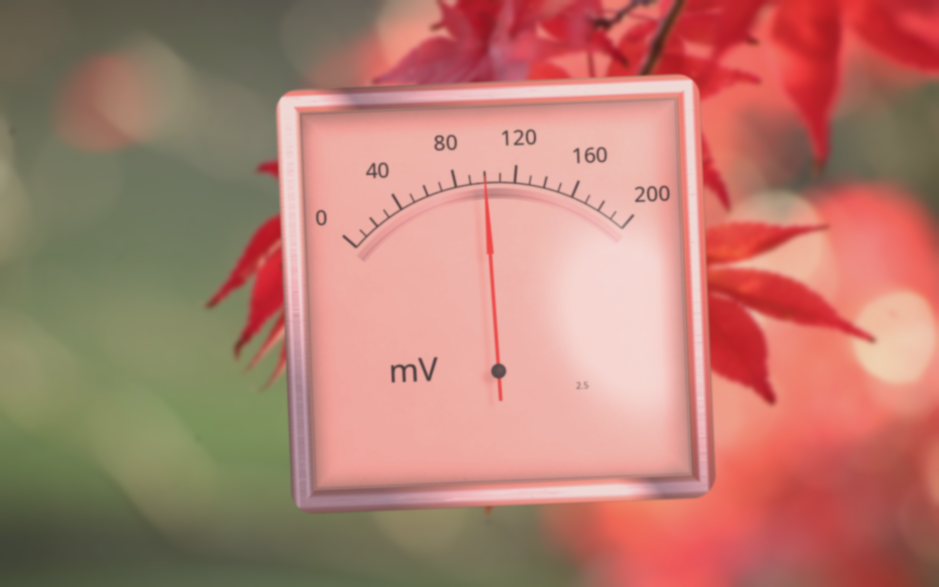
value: 100
